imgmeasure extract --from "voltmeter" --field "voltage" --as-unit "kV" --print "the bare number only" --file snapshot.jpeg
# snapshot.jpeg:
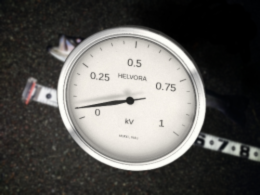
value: 0.05
